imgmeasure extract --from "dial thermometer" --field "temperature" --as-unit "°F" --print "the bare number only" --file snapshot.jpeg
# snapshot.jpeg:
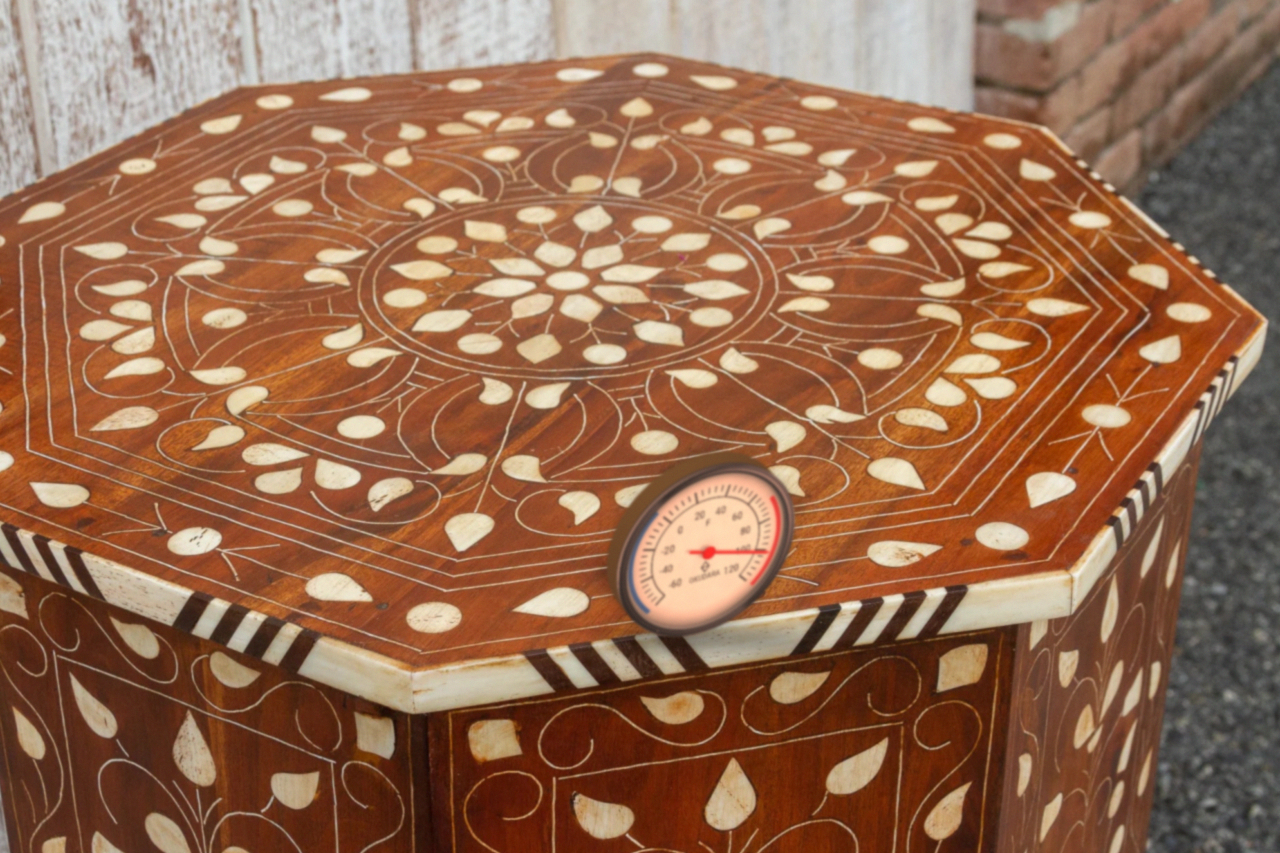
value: 100
